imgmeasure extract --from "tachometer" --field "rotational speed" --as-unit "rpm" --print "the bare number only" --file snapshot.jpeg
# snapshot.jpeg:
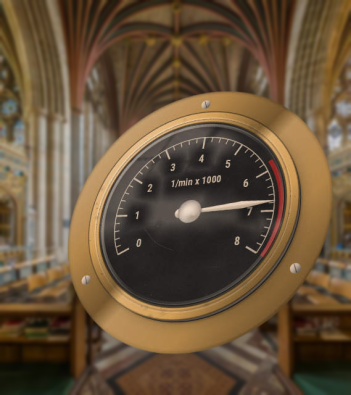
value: 6800
